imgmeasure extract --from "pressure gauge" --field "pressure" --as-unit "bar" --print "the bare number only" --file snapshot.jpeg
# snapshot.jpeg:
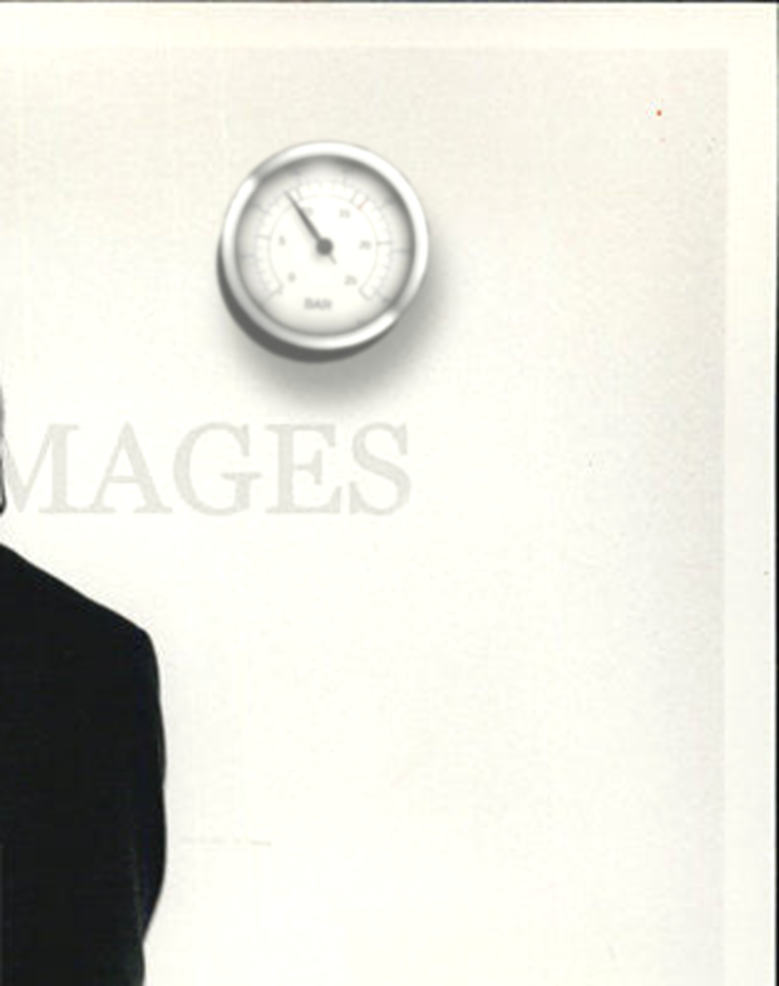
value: 9
